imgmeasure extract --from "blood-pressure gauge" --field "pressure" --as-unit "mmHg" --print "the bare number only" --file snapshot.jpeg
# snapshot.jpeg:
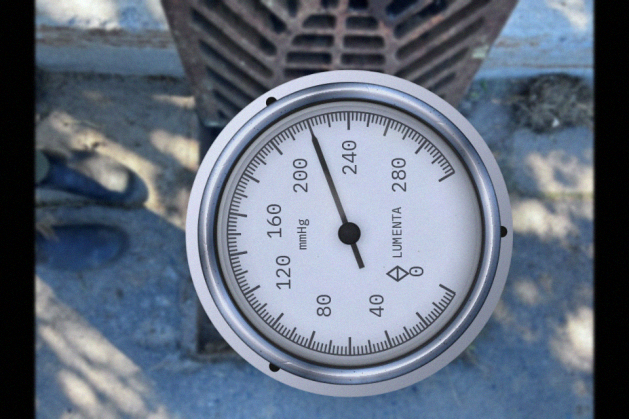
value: 220
